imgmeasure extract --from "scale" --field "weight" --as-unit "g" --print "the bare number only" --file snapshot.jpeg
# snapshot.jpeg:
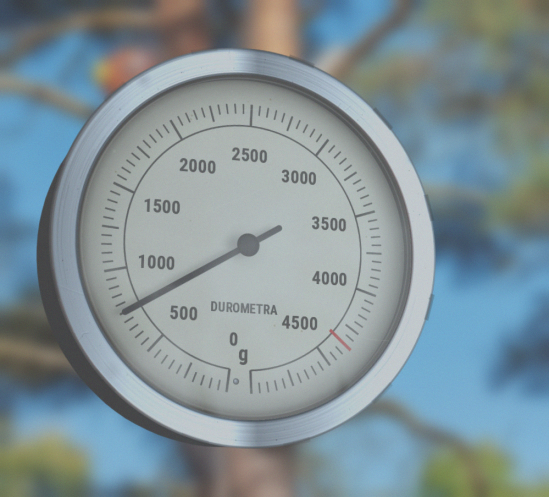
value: 750
